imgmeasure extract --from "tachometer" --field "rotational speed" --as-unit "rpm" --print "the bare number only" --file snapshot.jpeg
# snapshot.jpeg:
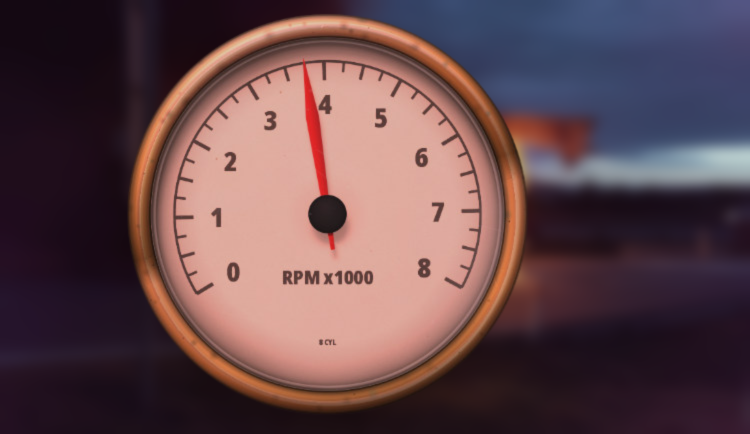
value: 3750
